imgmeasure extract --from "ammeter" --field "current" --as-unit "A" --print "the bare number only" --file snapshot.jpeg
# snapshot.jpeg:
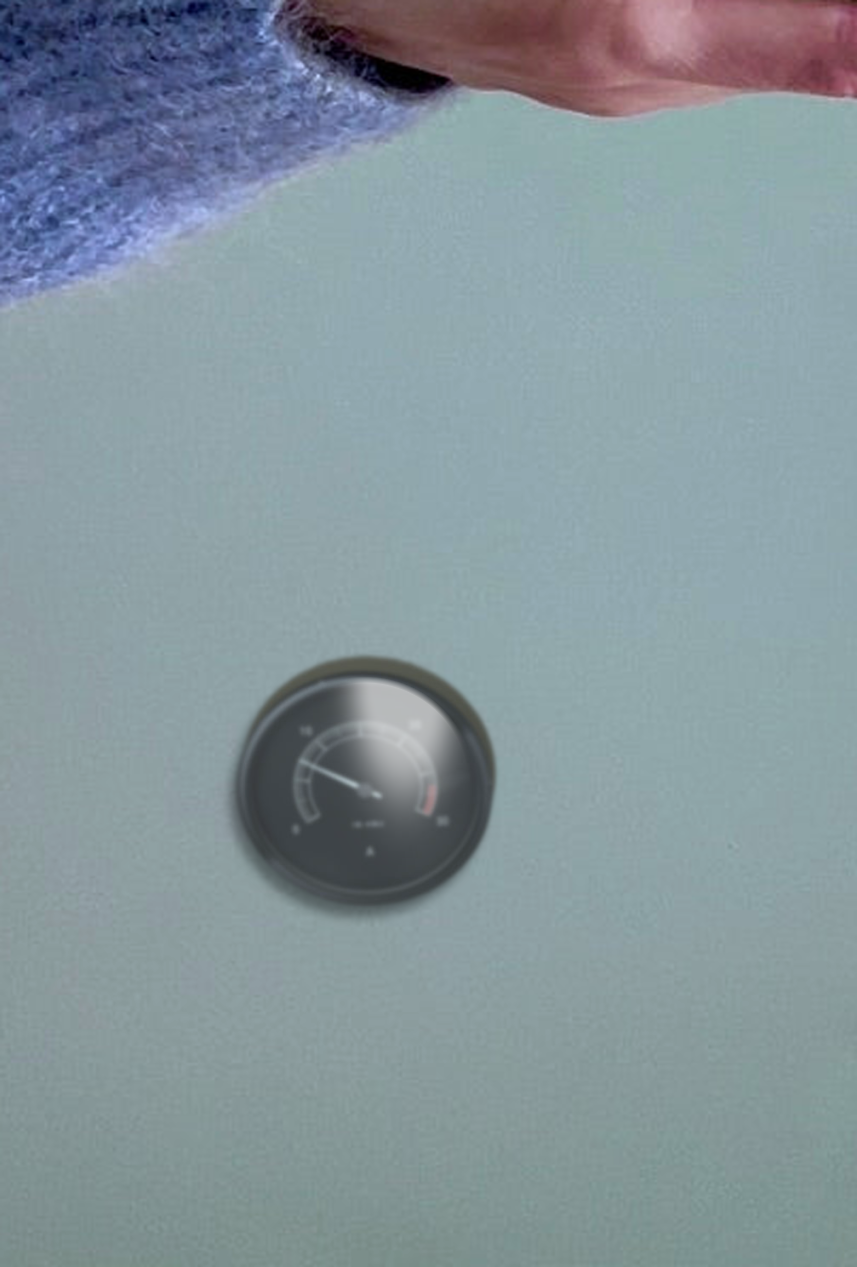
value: 7.5
